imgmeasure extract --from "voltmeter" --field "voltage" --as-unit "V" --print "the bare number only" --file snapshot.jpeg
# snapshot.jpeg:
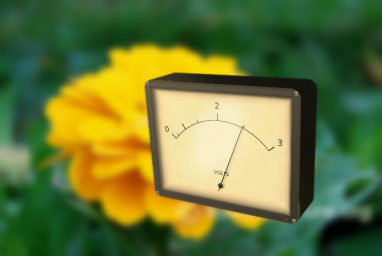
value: 2.5
